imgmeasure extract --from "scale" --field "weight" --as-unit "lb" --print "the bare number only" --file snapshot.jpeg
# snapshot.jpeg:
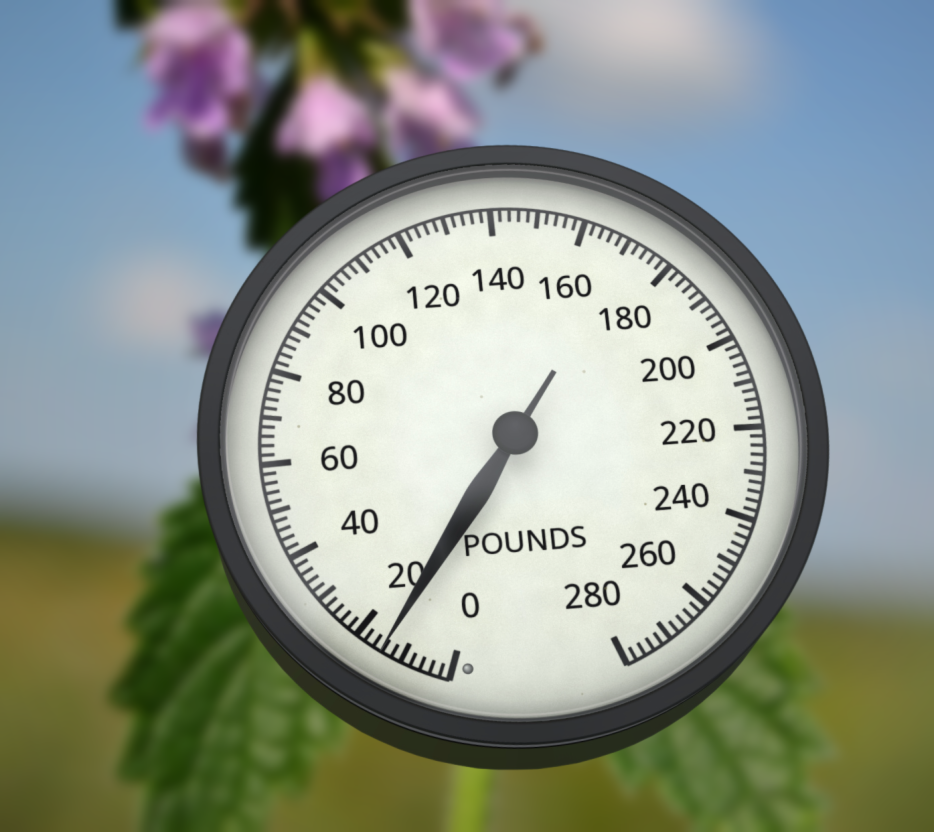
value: 14
